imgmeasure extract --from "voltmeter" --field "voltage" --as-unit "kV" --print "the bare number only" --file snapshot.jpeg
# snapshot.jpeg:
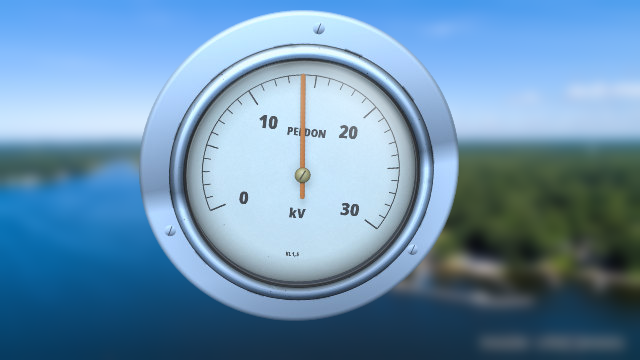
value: 14
